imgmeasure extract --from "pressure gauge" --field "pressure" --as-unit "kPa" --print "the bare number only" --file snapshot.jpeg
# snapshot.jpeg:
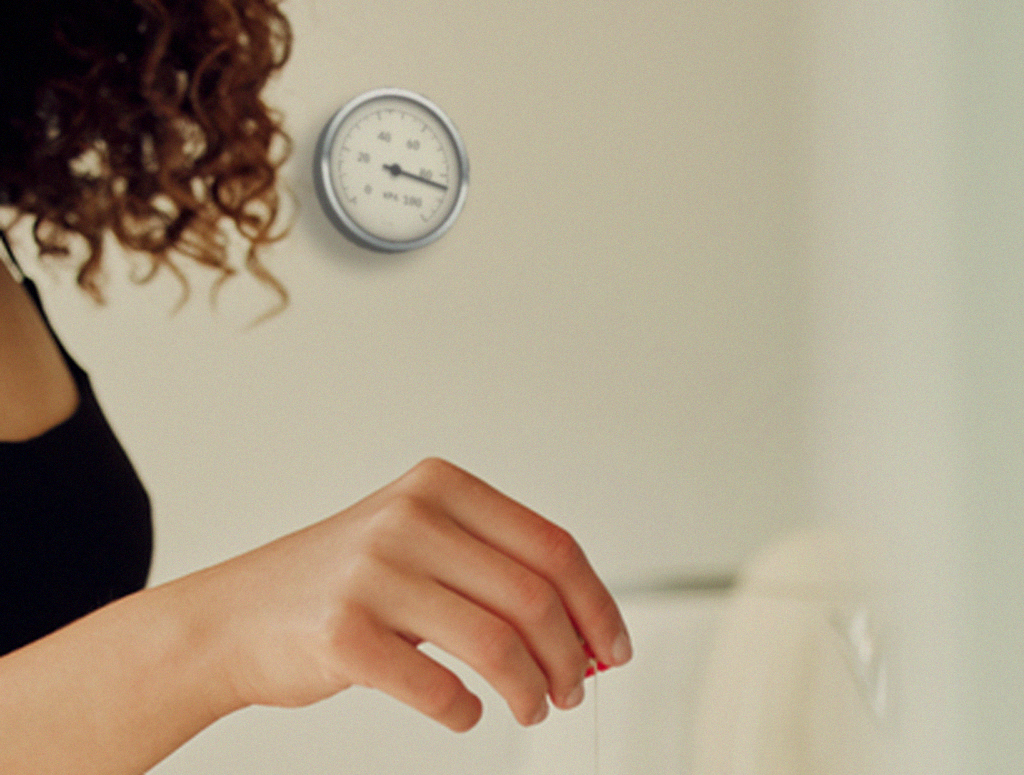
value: 85
